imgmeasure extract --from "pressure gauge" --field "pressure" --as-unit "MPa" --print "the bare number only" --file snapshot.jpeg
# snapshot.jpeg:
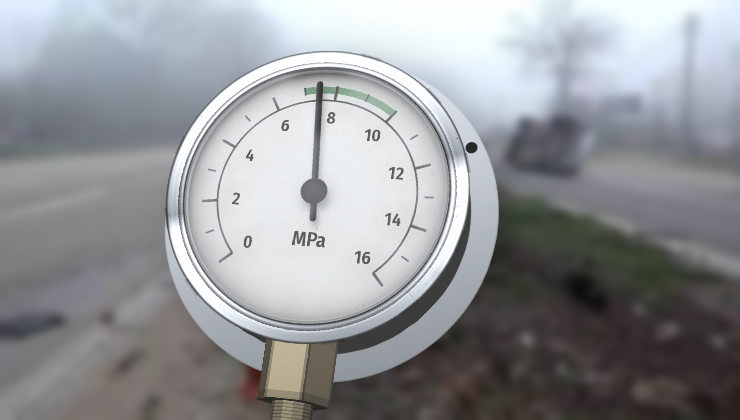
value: 7.5
